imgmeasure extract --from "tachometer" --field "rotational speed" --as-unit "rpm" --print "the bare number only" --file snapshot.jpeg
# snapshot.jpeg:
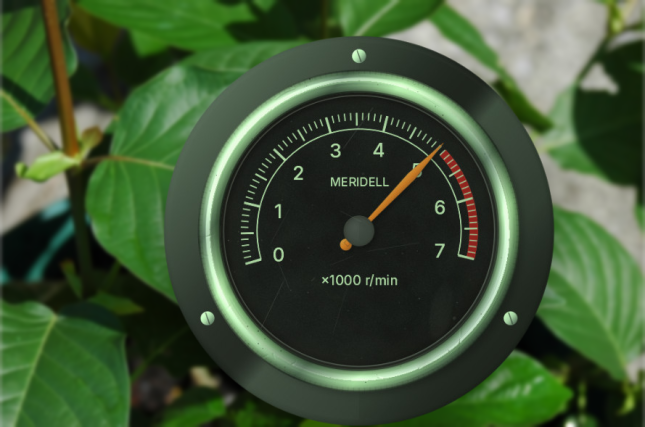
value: 5000
